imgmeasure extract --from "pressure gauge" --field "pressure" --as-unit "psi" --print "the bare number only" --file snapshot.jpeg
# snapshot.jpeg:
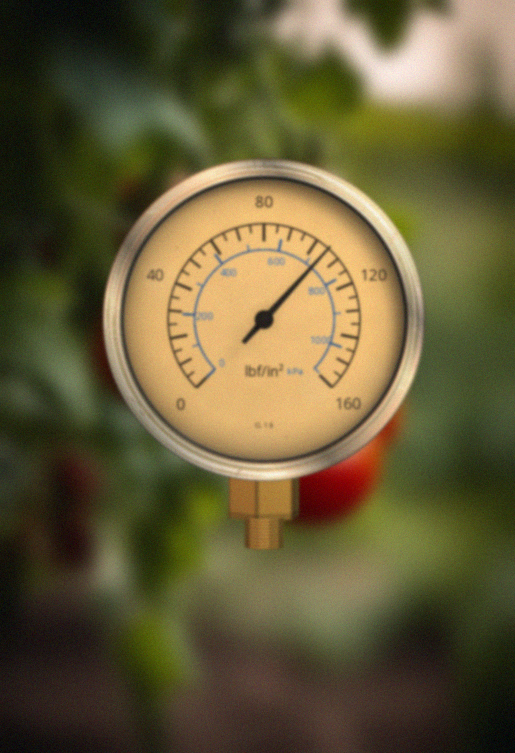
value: 105
